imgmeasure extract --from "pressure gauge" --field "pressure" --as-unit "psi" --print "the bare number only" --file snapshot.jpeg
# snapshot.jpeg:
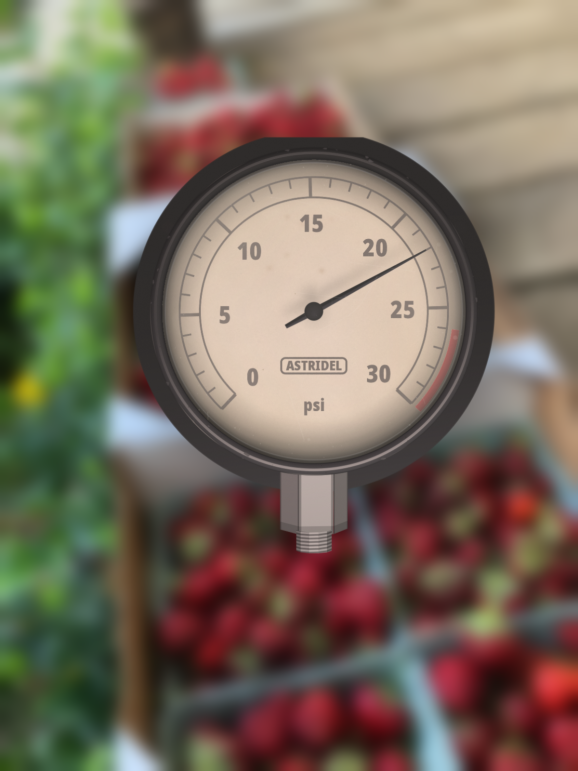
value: 22
